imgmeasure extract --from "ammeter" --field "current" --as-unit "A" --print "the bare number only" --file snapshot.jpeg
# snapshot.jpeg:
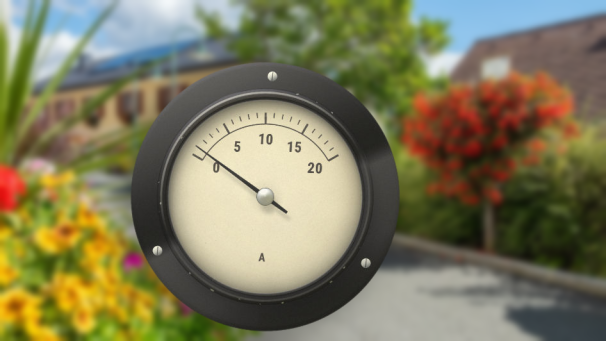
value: 1
